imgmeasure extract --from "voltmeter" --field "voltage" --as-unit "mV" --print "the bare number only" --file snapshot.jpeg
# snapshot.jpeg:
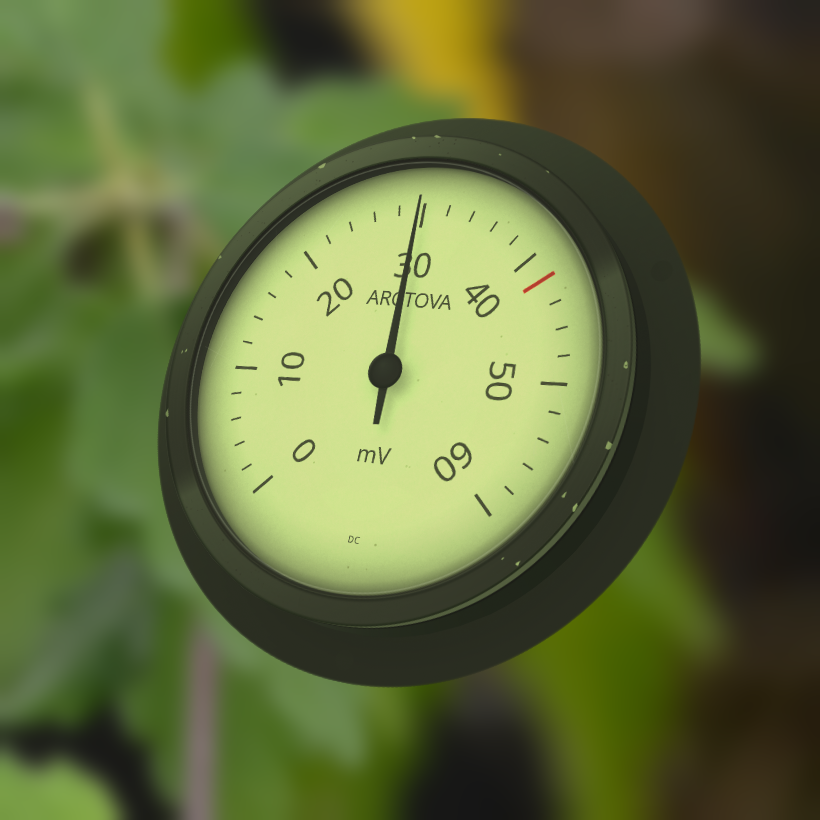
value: 30
